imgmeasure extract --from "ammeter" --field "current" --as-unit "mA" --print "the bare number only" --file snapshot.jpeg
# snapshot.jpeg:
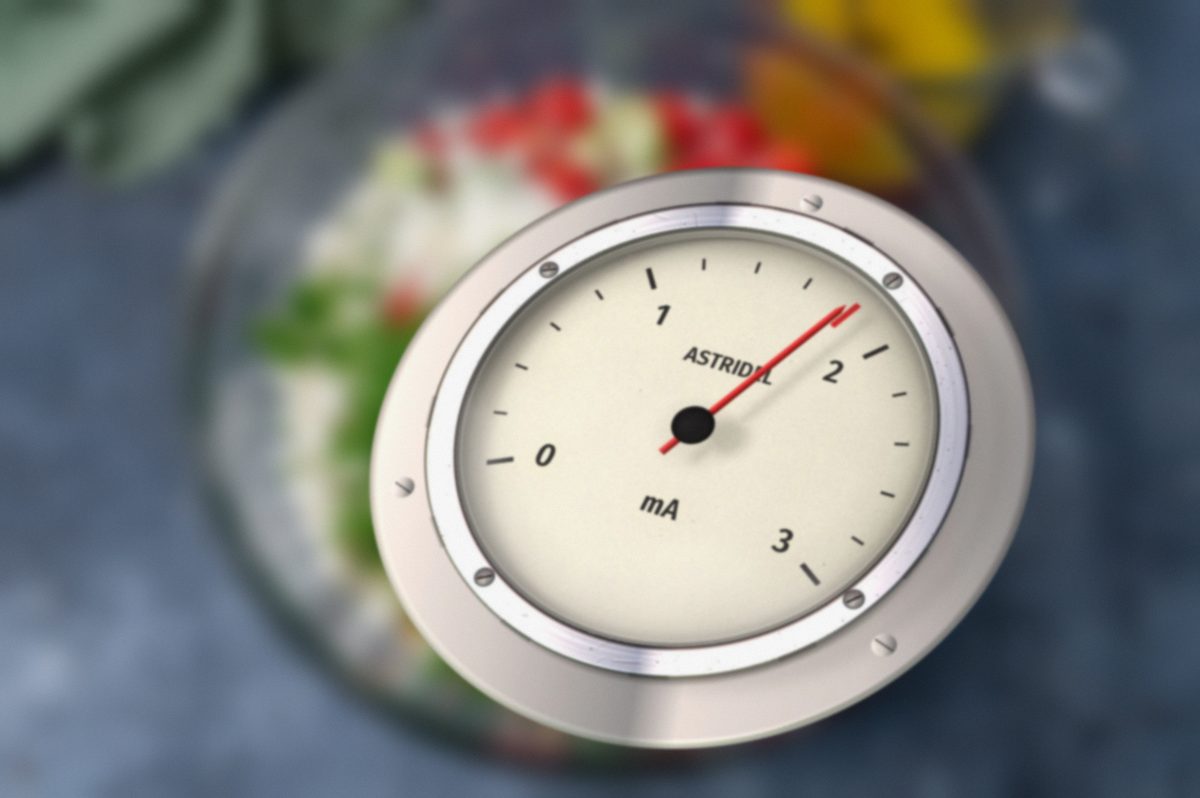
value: 1.8
